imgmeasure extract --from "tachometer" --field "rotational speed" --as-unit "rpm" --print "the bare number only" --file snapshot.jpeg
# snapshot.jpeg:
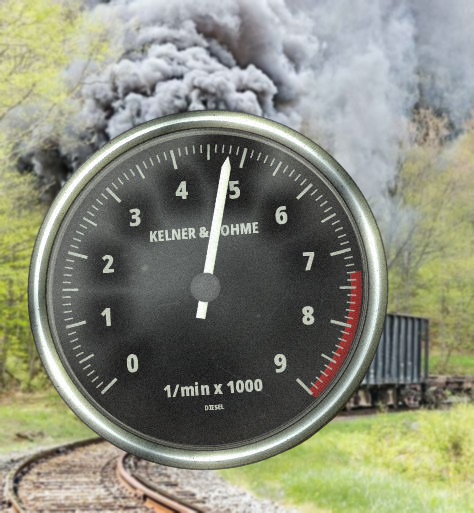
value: 4800
